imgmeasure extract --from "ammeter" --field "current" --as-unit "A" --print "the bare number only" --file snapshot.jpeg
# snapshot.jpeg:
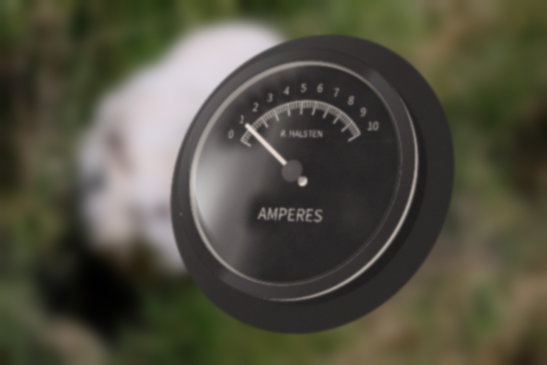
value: 1
